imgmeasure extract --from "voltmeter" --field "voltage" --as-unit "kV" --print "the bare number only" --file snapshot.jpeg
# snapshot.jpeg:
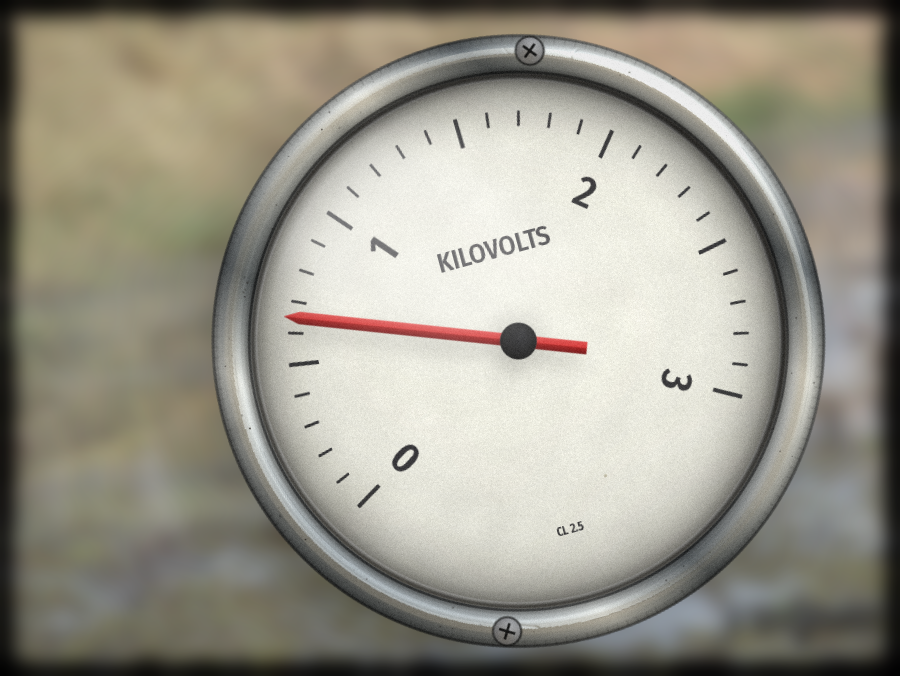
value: 0.65
